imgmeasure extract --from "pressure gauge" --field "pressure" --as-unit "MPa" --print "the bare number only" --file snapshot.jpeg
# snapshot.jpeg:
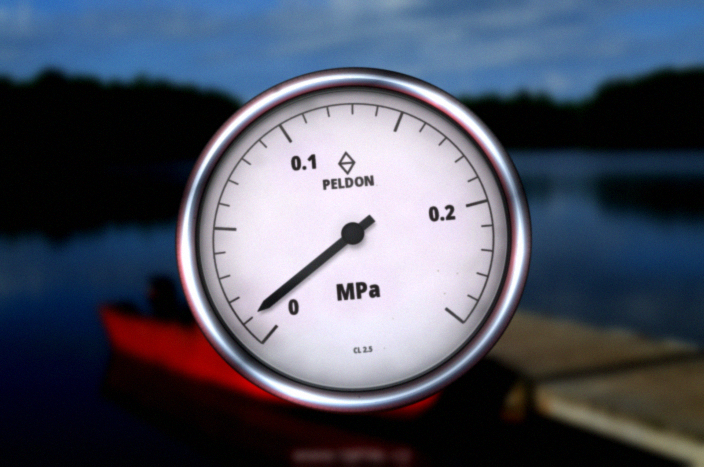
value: 0.01
